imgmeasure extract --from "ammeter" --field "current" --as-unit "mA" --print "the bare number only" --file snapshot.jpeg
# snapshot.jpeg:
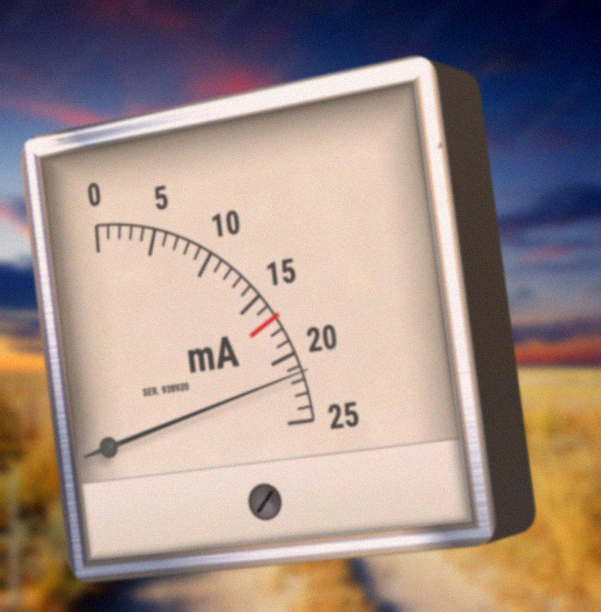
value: 21.5
